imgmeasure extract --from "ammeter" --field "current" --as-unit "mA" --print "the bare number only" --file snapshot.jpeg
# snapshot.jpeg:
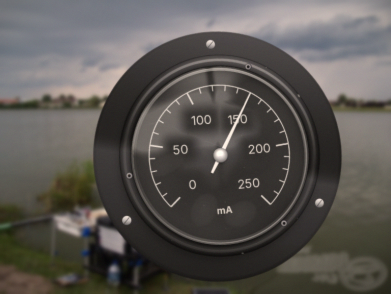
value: 150
